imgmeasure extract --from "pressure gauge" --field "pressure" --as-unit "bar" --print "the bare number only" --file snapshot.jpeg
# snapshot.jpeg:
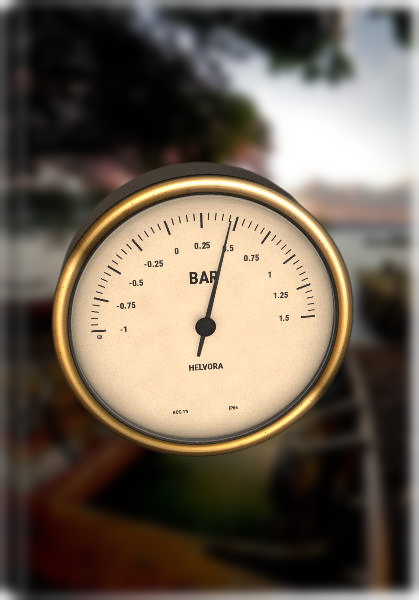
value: 0.45
